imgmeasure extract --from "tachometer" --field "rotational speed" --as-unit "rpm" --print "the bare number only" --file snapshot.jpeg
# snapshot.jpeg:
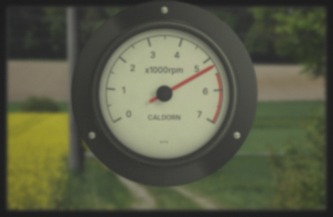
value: 5250
